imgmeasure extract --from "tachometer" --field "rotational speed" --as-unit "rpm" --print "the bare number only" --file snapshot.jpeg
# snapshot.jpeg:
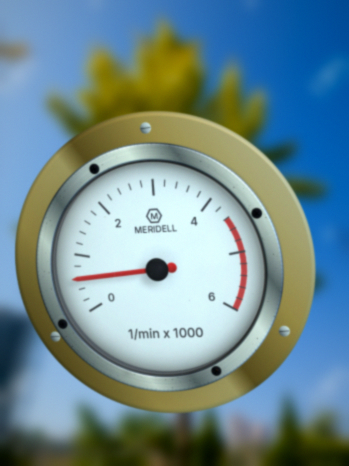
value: 600
